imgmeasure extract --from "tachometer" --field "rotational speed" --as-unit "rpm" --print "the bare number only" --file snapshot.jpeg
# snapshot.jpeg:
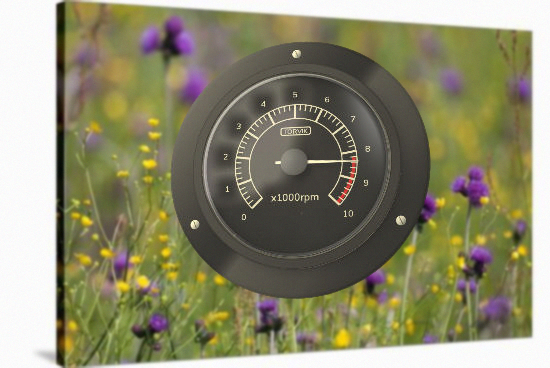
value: 8400
